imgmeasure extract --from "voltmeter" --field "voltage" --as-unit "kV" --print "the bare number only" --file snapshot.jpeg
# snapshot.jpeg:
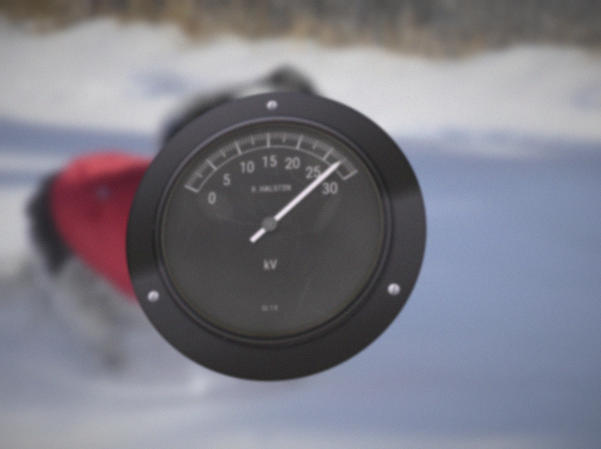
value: 27.5
